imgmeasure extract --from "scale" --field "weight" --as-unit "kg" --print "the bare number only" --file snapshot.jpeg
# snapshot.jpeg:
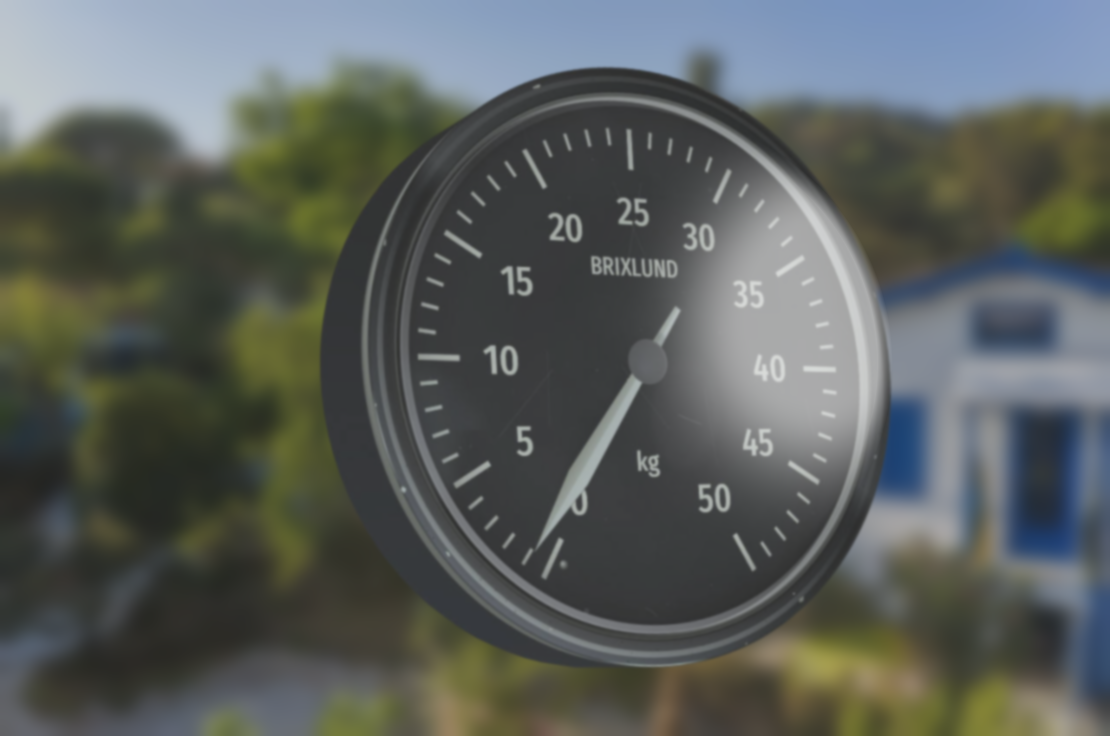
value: 1
